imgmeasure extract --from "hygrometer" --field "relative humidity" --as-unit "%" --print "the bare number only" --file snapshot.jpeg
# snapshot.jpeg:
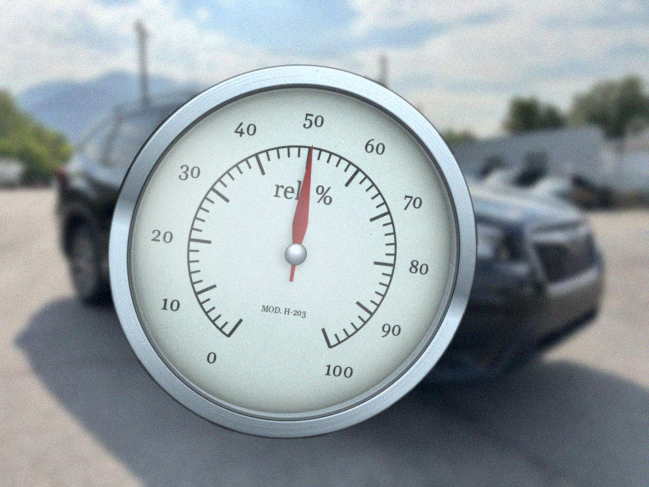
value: 50
